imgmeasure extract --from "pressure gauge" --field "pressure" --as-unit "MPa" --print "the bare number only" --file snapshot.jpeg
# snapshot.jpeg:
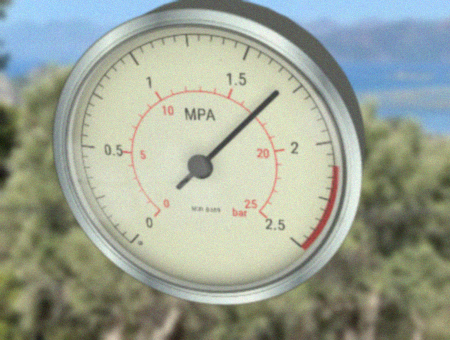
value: 1.7
